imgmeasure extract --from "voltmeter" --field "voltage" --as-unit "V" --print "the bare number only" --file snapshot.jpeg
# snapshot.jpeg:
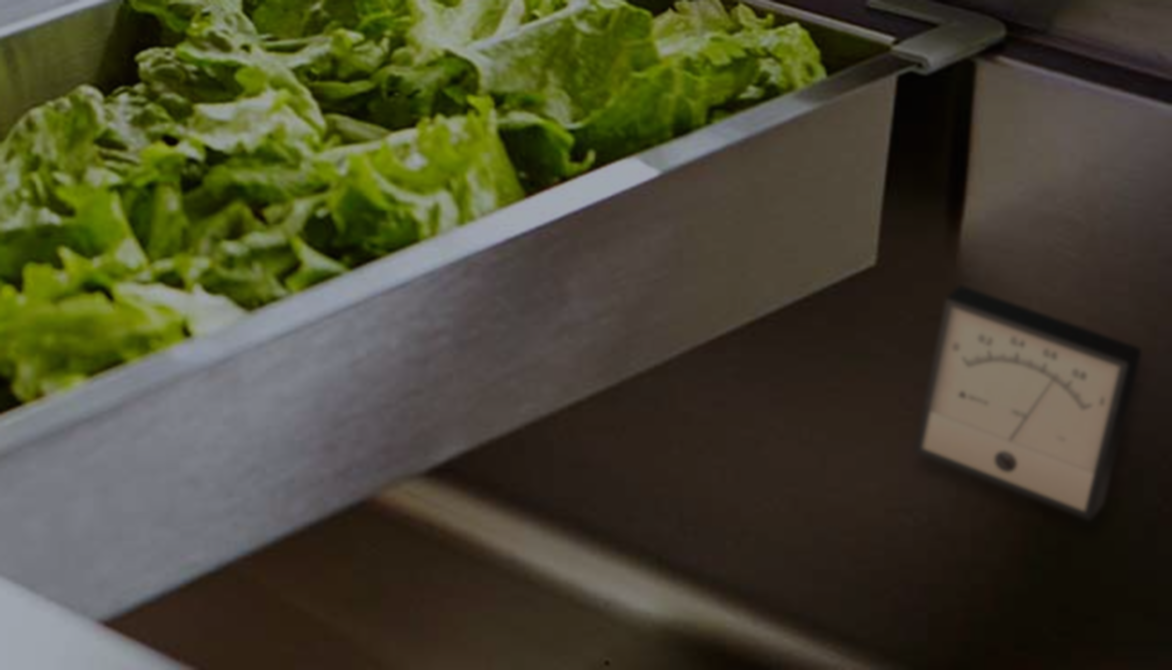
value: 0.7
